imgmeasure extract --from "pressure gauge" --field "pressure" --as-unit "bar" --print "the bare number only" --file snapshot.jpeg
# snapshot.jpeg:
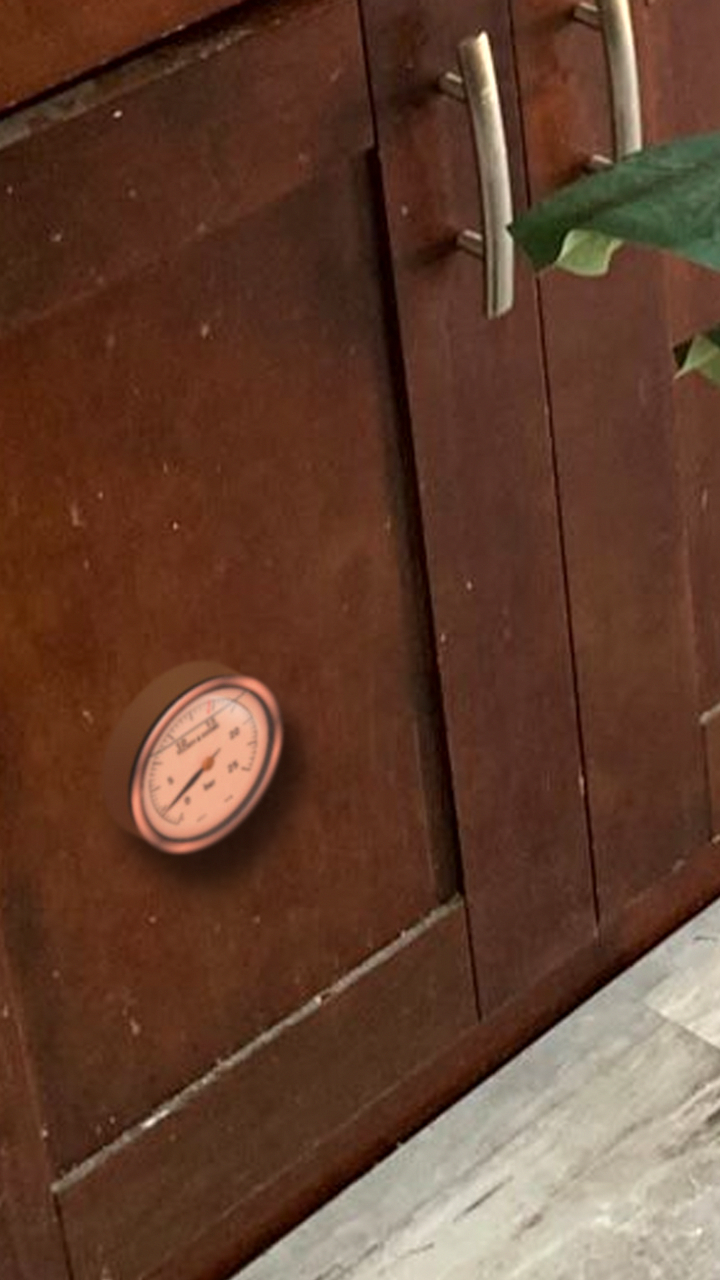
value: 2.5
